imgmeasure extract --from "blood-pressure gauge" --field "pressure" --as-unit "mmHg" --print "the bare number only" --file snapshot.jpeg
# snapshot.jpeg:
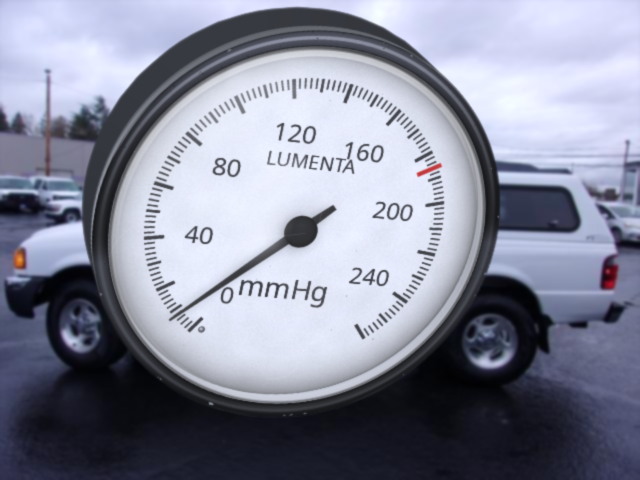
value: 10
